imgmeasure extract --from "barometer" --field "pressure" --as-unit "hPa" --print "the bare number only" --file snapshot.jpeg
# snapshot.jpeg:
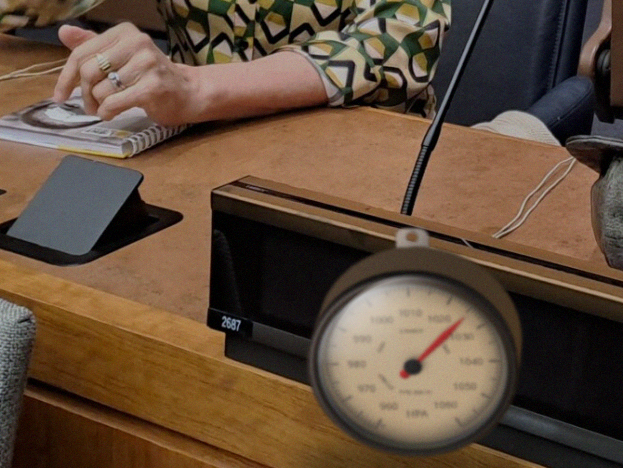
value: 1025
